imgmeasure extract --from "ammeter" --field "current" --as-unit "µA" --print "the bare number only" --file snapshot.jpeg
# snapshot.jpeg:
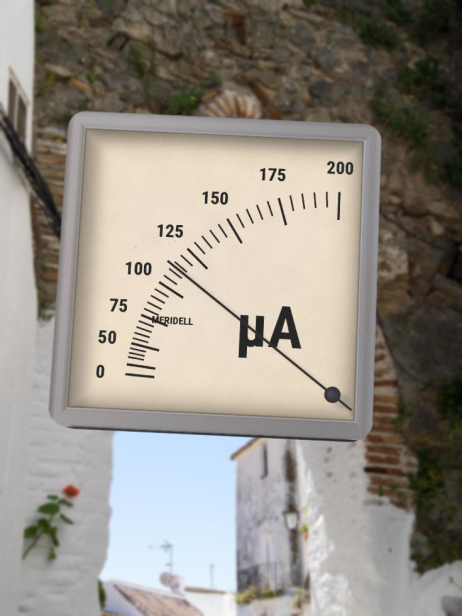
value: 112.5
